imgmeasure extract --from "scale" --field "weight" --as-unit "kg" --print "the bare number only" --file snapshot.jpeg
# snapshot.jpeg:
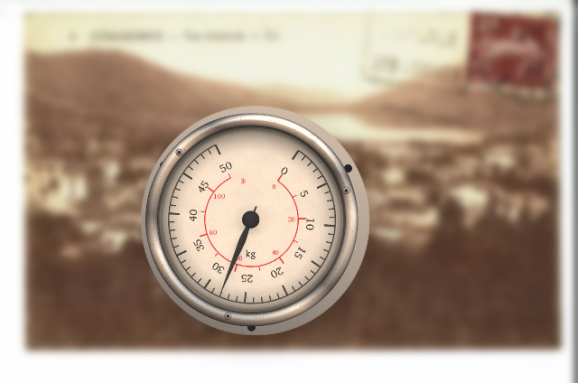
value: 28
